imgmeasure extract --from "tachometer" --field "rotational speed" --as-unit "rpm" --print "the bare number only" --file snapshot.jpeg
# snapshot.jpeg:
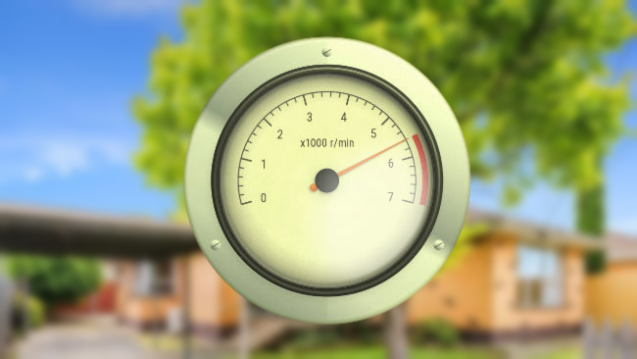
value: 5600
